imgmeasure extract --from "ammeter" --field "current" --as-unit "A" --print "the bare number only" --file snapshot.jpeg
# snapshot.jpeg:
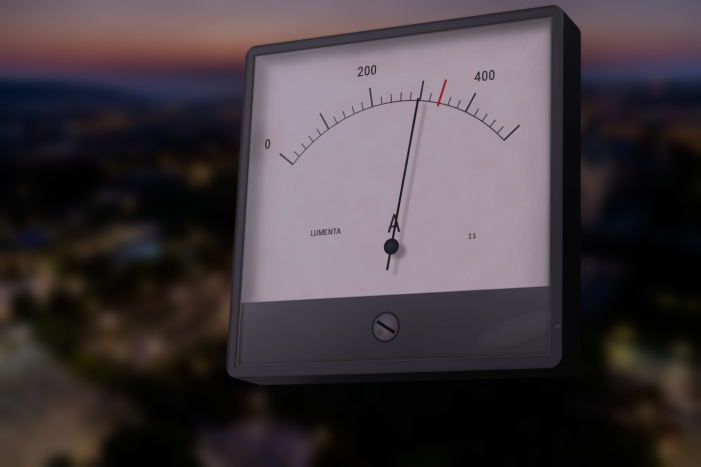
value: 300
